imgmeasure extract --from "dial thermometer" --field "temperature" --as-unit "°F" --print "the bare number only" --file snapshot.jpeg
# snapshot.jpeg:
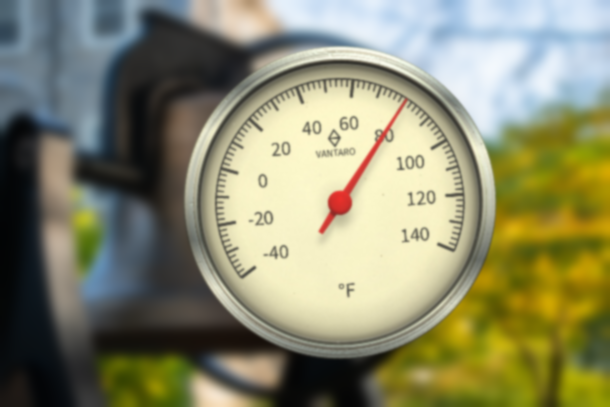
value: 80
